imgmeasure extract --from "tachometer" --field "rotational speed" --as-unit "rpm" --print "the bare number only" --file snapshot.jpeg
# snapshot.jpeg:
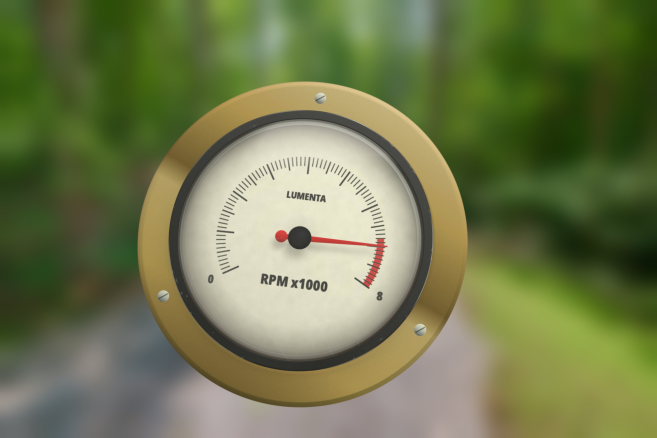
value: 7000
